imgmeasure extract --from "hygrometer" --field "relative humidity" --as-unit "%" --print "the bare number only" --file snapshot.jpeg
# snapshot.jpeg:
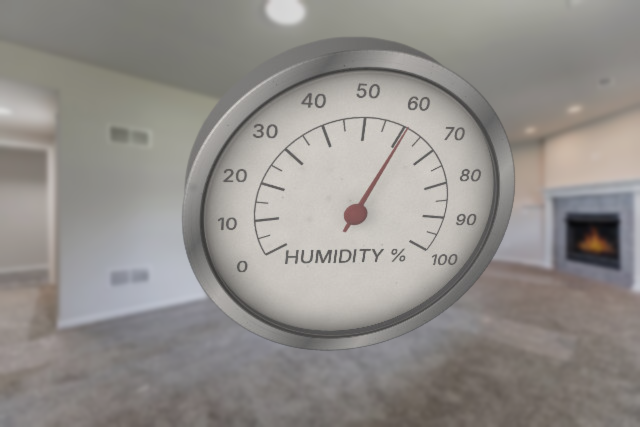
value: 60
